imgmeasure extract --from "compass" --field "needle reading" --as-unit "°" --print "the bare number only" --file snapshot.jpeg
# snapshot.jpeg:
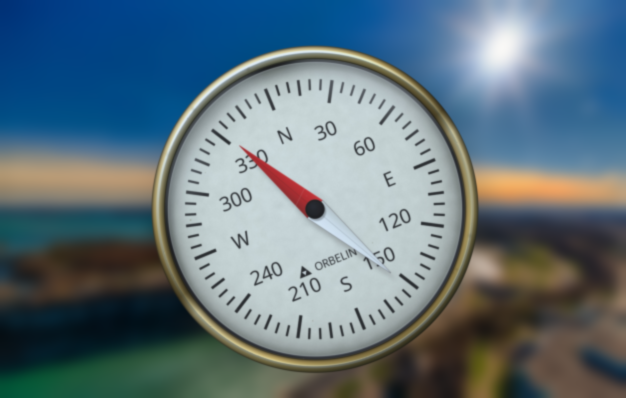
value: 332.5
